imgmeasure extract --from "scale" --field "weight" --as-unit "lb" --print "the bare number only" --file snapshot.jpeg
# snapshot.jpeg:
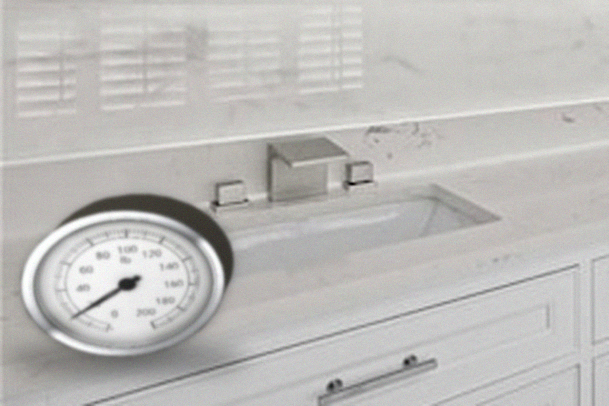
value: 20
